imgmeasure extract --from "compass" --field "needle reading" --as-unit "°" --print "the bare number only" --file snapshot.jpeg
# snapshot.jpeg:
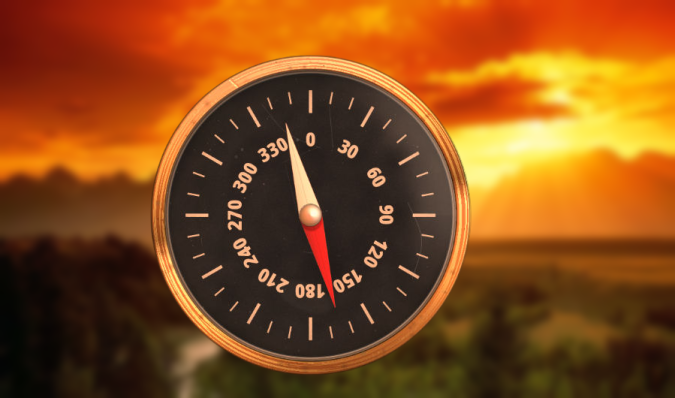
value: 165
